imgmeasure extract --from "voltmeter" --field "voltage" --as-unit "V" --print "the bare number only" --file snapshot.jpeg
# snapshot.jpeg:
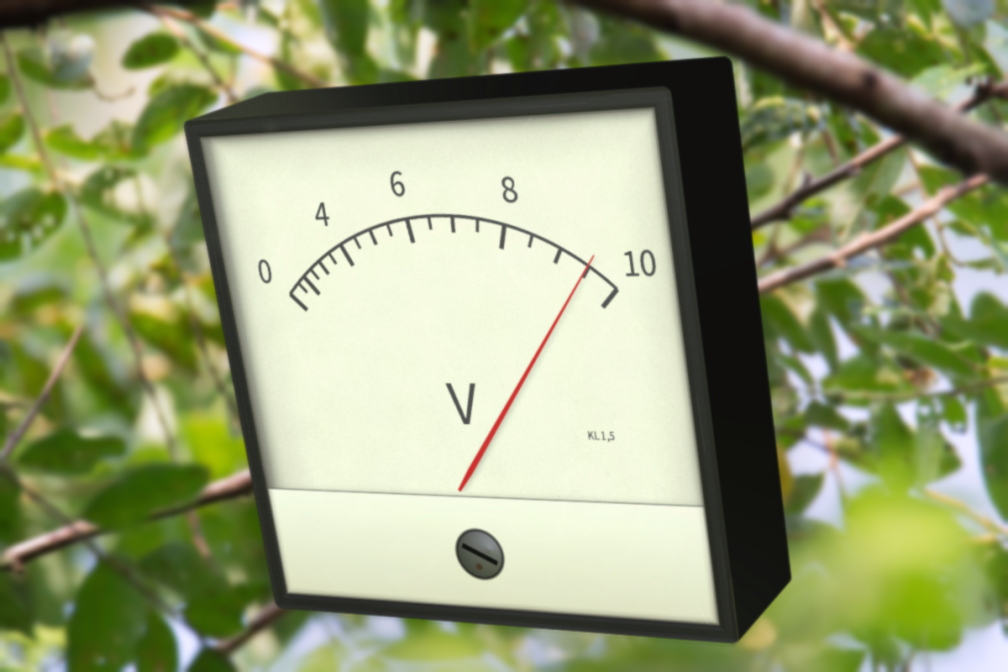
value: 9.5
